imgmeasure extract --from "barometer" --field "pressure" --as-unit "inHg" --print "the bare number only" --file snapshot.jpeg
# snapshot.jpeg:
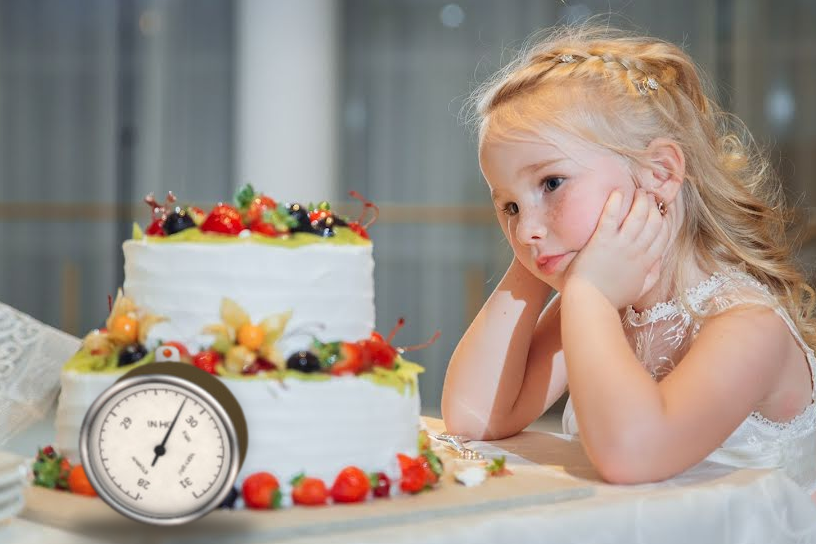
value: 29.8
